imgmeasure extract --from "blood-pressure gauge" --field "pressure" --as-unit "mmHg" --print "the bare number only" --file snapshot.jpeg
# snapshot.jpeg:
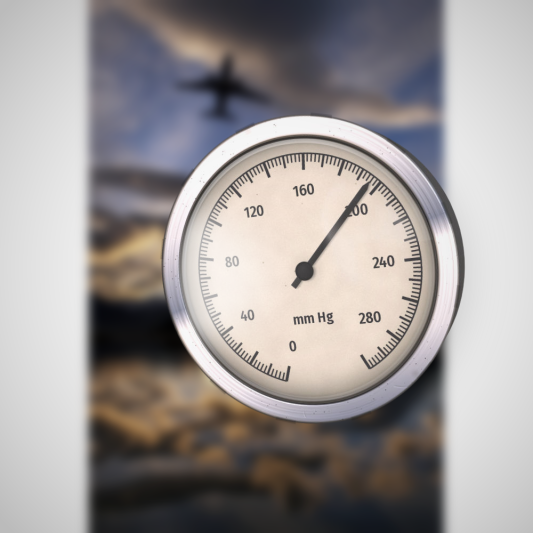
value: 196
